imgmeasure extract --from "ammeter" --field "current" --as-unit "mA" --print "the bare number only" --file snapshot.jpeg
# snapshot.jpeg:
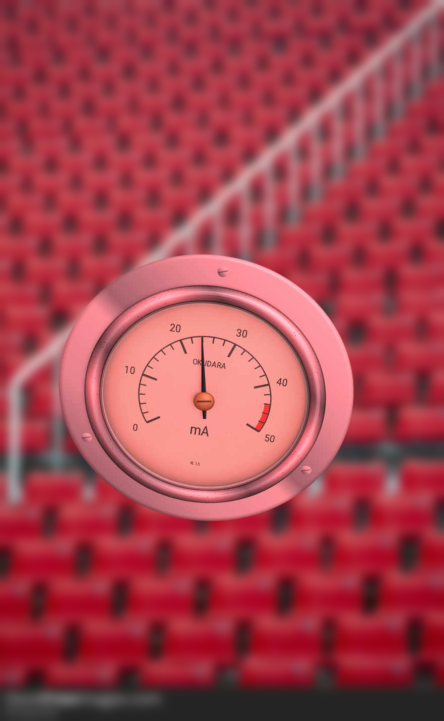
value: 24
